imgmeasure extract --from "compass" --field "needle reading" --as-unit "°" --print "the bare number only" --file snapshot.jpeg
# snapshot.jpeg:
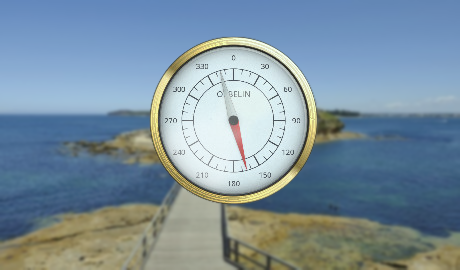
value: 165
